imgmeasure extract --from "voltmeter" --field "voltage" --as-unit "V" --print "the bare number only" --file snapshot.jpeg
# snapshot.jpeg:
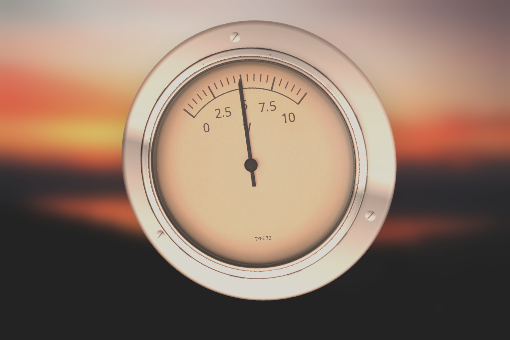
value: 5
